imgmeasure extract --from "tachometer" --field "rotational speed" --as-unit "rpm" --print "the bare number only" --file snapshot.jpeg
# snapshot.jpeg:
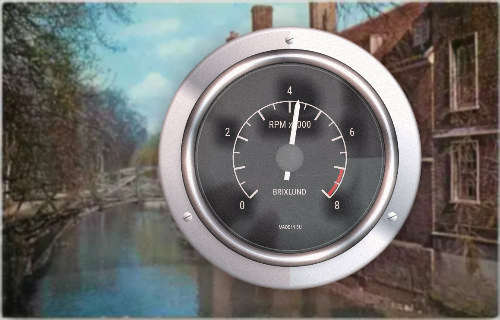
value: 4250
